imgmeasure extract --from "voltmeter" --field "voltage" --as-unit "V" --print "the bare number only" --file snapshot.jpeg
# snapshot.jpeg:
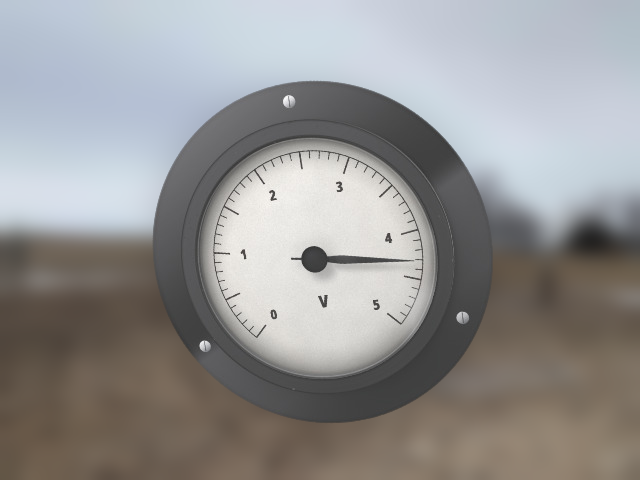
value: 4.3
